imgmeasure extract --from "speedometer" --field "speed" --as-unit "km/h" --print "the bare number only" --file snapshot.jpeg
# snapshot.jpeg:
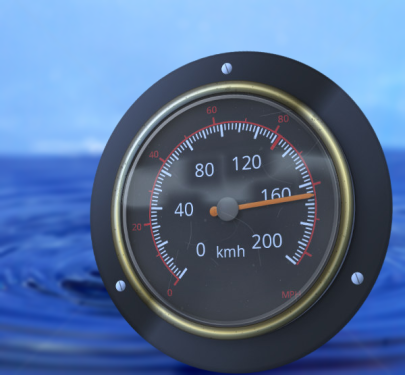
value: 166
